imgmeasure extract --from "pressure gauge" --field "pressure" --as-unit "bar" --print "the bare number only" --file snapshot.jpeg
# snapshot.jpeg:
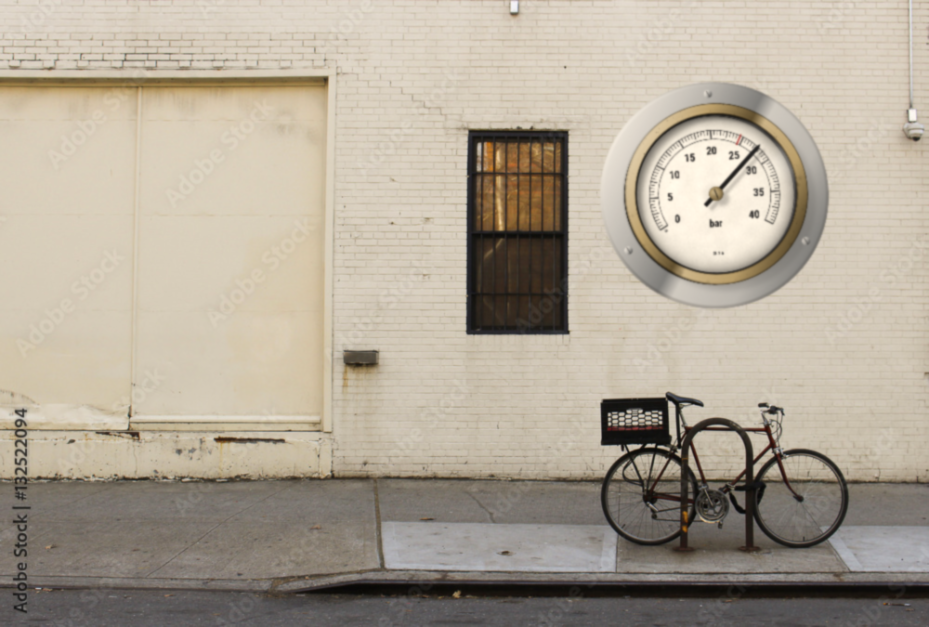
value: 27.5
